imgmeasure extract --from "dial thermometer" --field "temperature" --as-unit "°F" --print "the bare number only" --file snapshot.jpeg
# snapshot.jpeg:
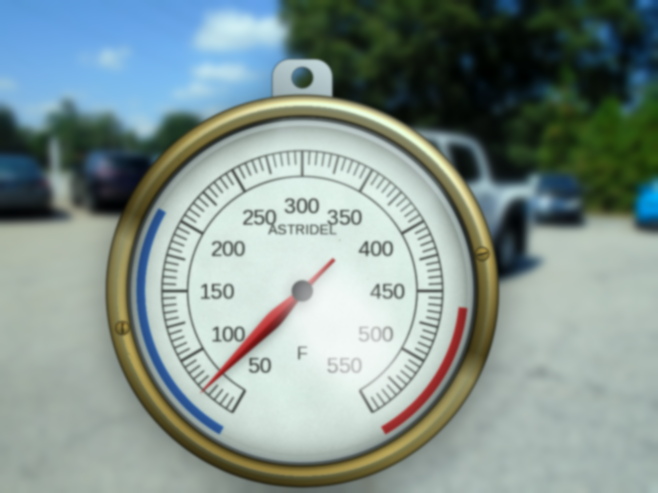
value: 75
